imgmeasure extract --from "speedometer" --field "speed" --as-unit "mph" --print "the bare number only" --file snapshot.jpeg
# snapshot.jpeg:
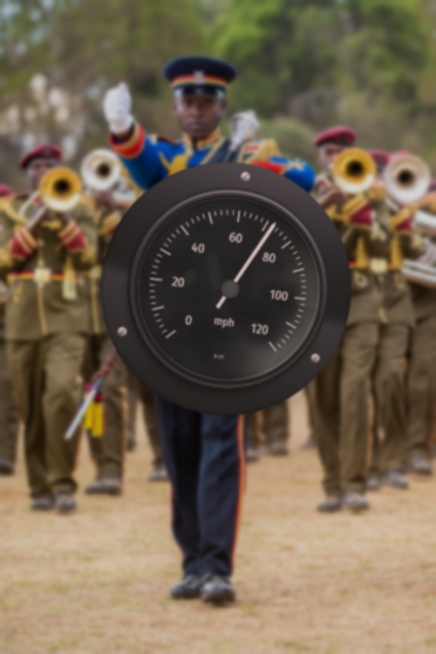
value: 72
